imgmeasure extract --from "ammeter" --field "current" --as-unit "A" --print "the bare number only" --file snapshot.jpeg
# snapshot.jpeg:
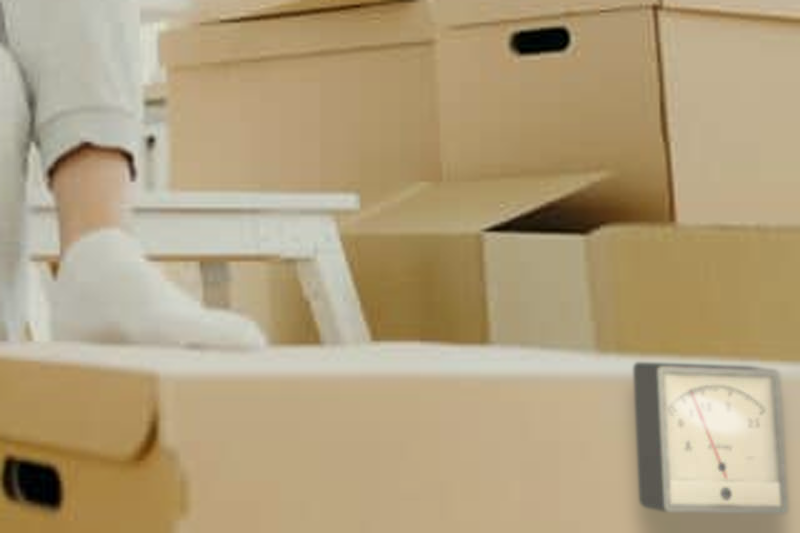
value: 1.25
